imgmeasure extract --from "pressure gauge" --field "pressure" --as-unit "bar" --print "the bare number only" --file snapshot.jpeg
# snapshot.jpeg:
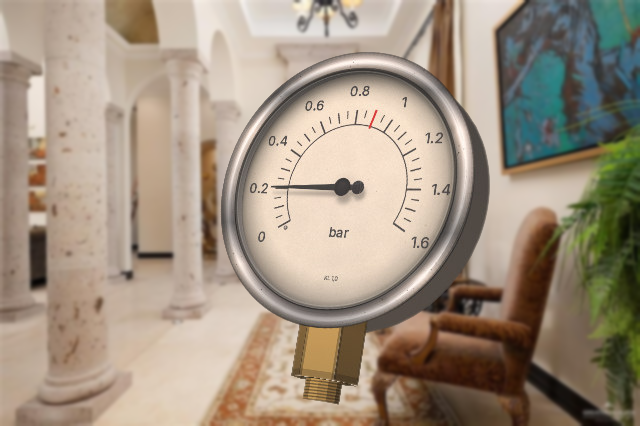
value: 0.2
